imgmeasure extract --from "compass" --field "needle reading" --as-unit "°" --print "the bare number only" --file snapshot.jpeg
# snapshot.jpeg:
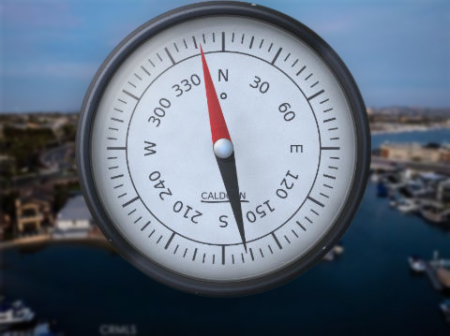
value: 347.5
